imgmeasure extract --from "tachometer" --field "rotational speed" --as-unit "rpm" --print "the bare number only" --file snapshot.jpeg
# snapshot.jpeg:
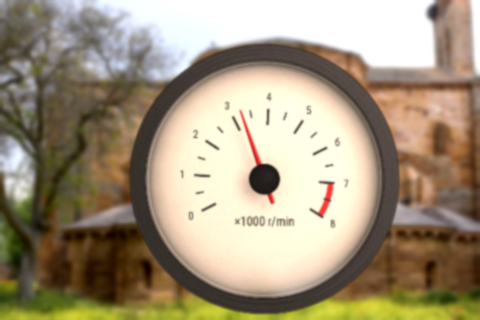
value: 3250
